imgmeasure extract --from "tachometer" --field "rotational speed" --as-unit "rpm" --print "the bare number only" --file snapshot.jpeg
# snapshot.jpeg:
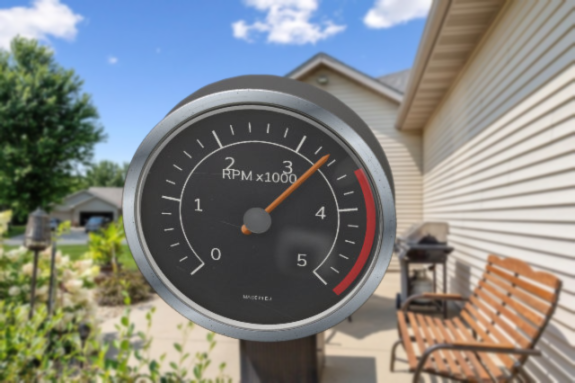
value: 3300
